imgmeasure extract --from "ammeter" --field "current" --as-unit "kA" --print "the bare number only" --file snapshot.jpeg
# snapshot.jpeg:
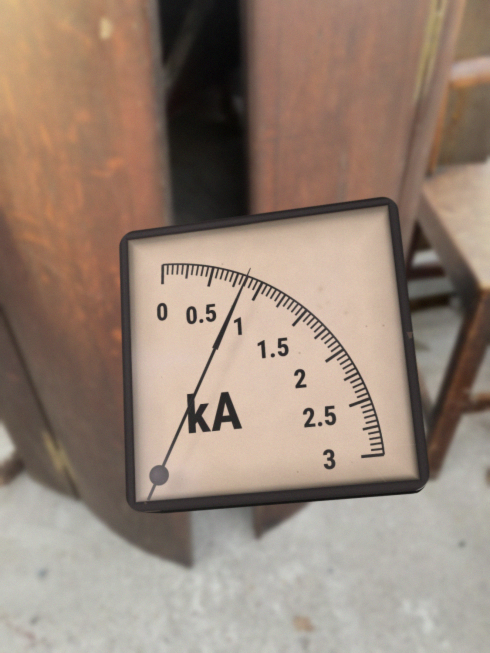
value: 0.85
